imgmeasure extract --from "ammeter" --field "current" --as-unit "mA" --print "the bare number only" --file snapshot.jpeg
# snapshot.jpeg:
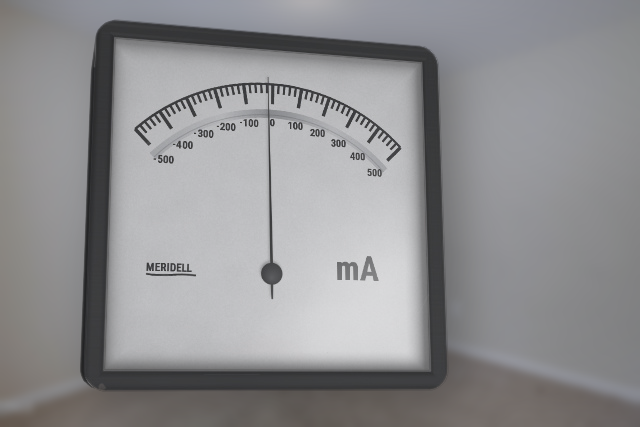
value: -20
